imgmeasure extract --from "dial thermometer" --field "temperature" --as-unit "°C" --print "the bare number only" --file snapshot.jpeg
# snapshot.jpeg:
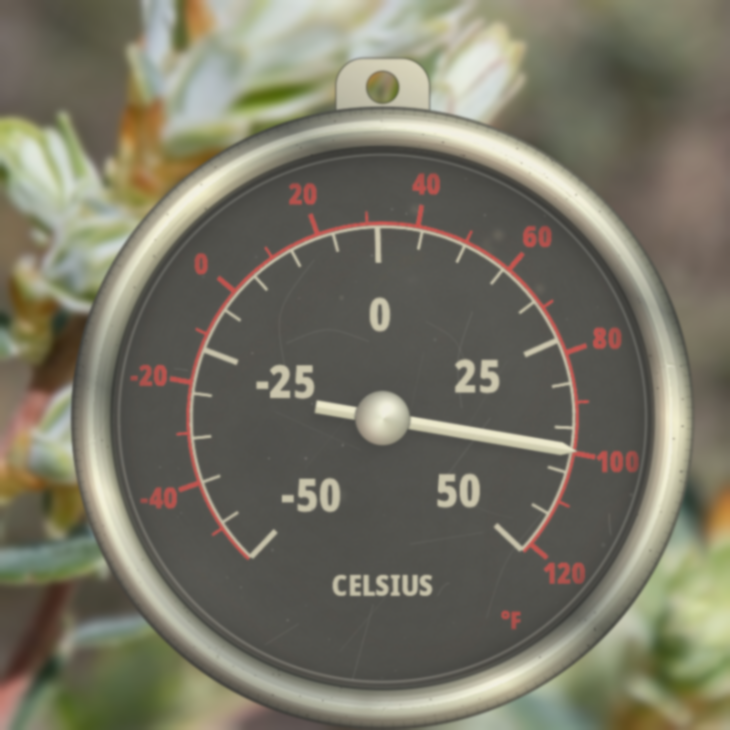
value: 37.5
